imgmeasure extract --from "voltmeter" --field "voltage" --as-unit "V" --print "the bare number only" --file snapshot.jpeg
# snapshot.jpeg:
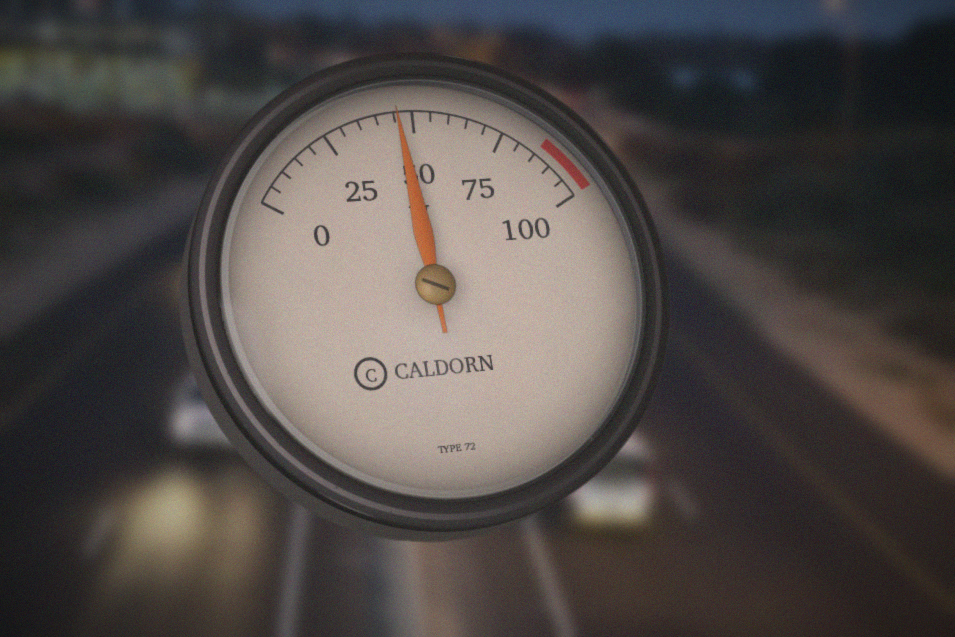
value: 45
